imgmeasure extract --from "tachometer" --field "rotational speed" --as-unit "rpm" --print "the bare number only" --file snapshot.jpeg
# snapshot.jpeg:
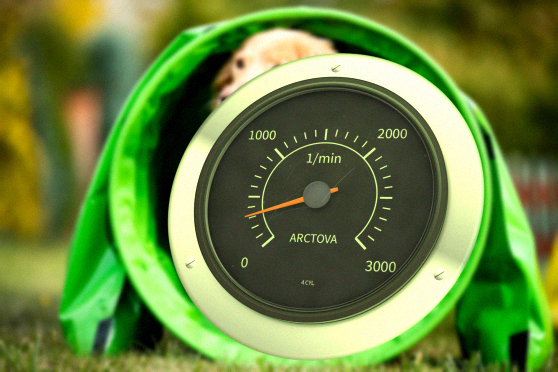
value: 300
